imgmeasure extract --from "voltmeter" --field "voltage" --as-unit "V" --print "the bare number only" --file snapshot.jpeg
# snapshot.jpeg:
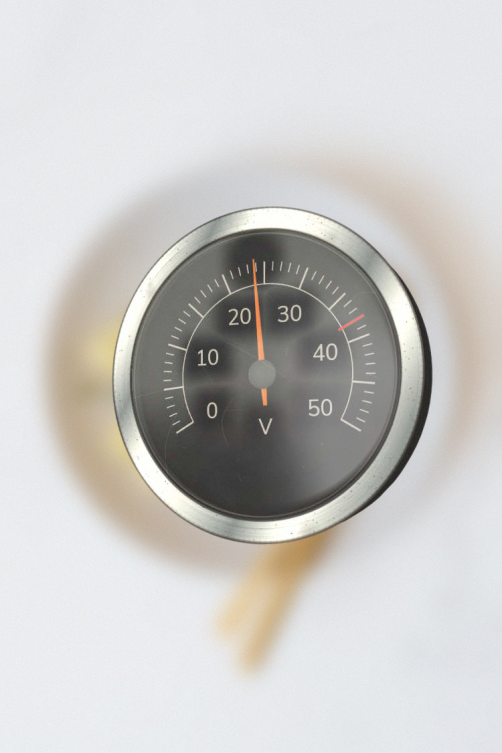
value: 24
